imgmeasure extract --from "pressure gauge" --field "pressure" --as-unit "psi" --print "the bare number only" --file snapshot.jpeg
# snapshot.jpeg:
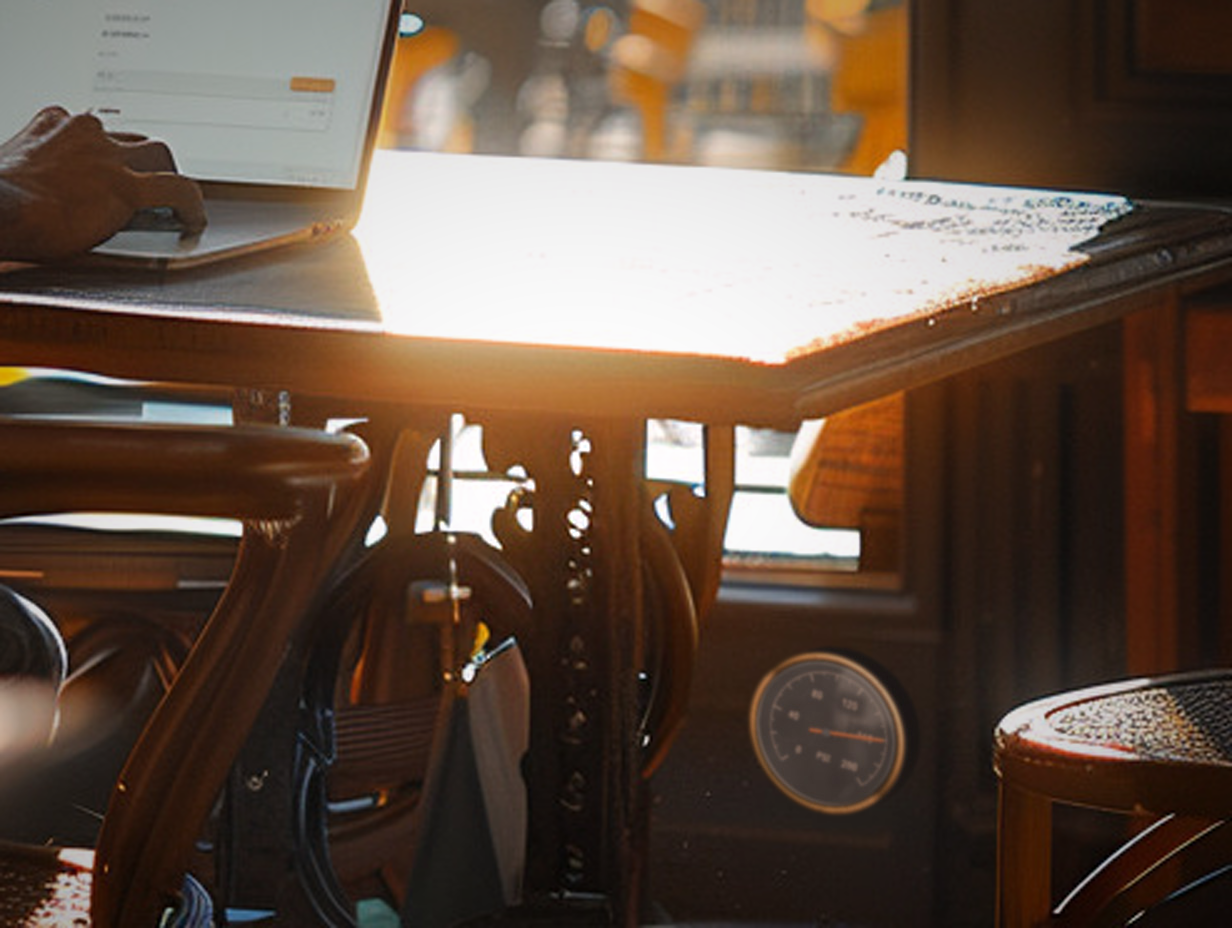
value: 160
